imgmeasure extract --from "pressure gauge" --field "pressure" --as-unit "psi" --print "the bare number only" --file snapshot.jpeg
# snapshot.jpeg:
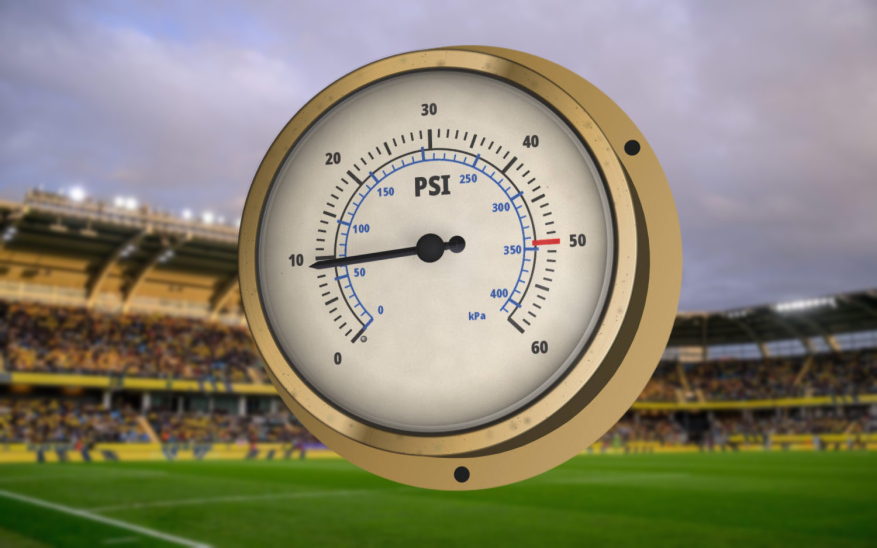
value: 9
